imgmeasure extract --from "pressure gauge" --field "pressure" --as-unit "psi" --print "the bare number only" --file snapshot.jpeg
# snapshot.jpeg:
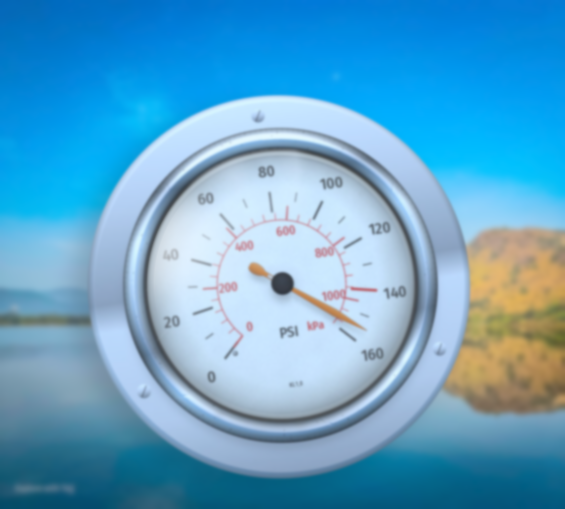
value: 155
